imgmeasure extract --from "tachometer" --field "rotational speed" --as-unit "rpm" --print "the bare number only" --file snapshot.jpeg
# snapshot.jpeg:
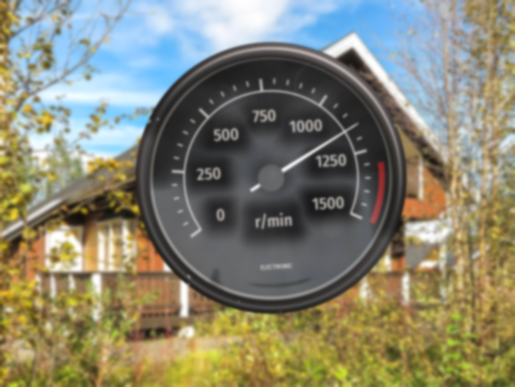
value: 1150
